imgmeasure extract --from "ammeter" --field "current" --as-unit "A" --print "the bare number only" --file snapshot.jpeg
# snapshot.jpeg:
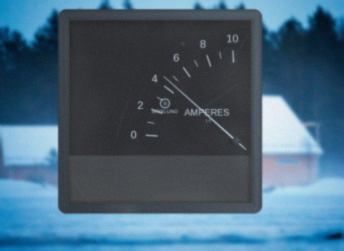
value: 4.5
